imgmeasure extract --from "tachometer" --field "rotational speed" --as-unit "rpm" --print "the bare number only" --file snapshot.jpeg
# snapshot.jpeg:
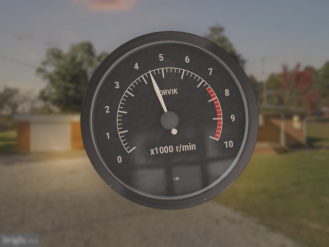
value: 4400
